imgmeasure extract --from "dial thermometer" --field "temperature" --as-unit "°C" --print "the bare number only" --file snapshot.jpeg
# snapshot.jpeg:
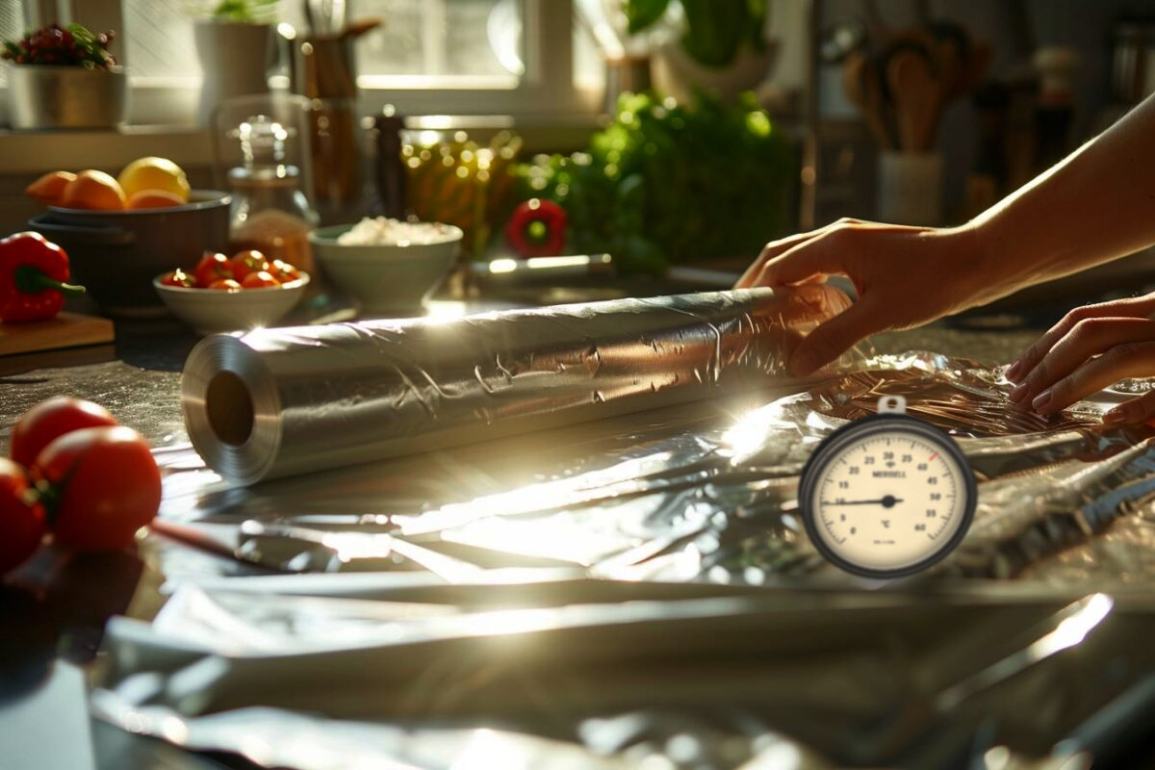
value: 10
